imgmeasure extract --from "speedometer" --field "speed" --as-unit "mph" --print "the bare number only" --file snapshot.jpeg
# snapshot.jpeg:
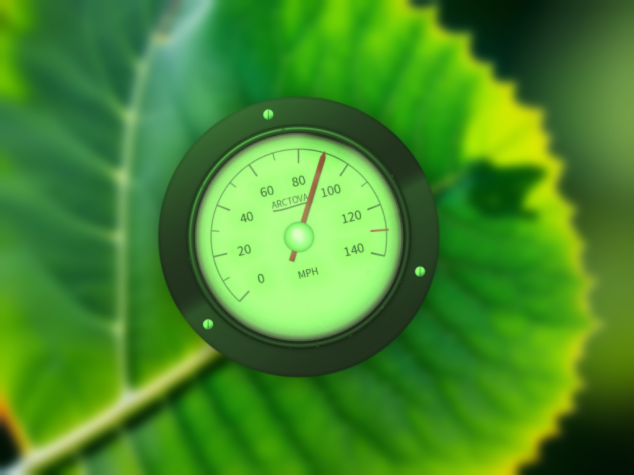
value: 90
